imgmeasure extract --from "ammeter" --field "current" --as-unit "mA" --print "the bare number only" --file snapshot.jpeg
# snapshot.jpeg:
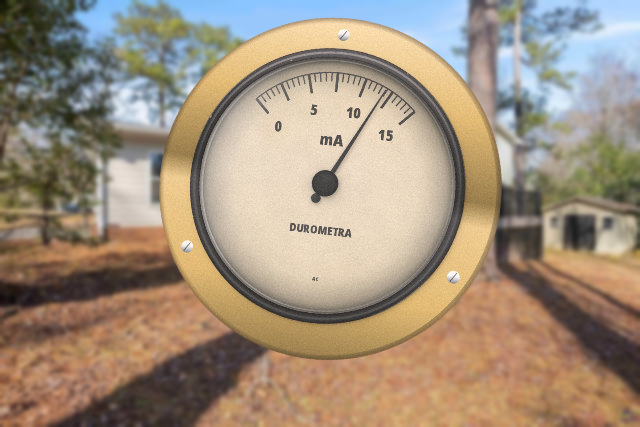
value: 12
